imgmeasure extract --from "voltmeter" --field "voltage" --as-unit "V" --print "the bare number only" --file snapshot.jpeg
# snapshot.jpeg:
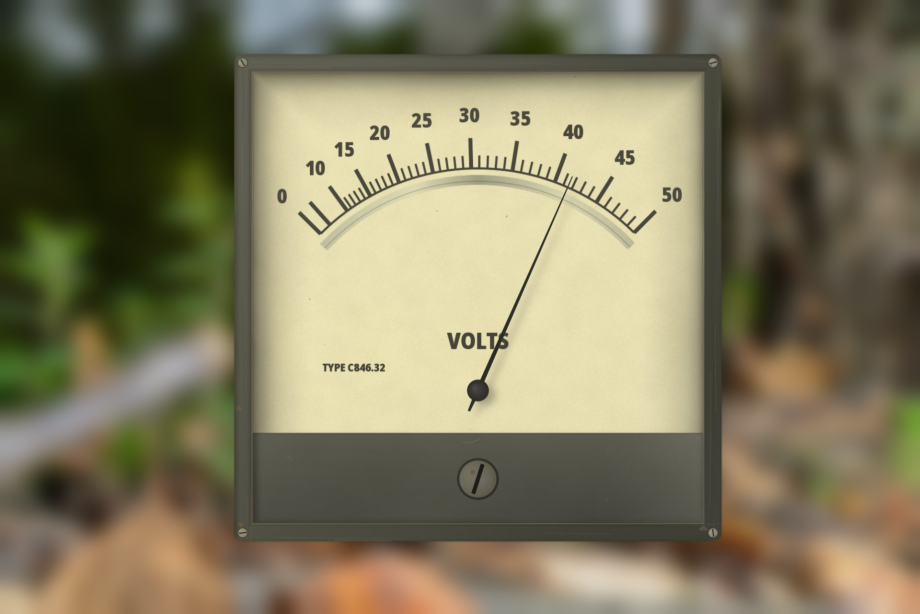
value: 41.5
